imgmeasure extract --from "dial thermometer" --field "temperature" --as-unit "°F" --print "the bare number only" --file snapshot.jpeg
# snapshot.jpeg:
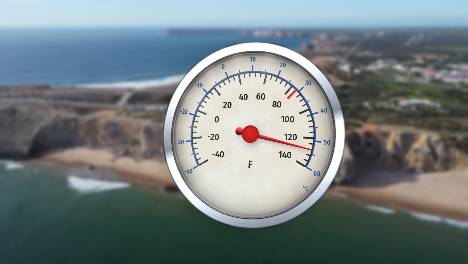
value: 128
